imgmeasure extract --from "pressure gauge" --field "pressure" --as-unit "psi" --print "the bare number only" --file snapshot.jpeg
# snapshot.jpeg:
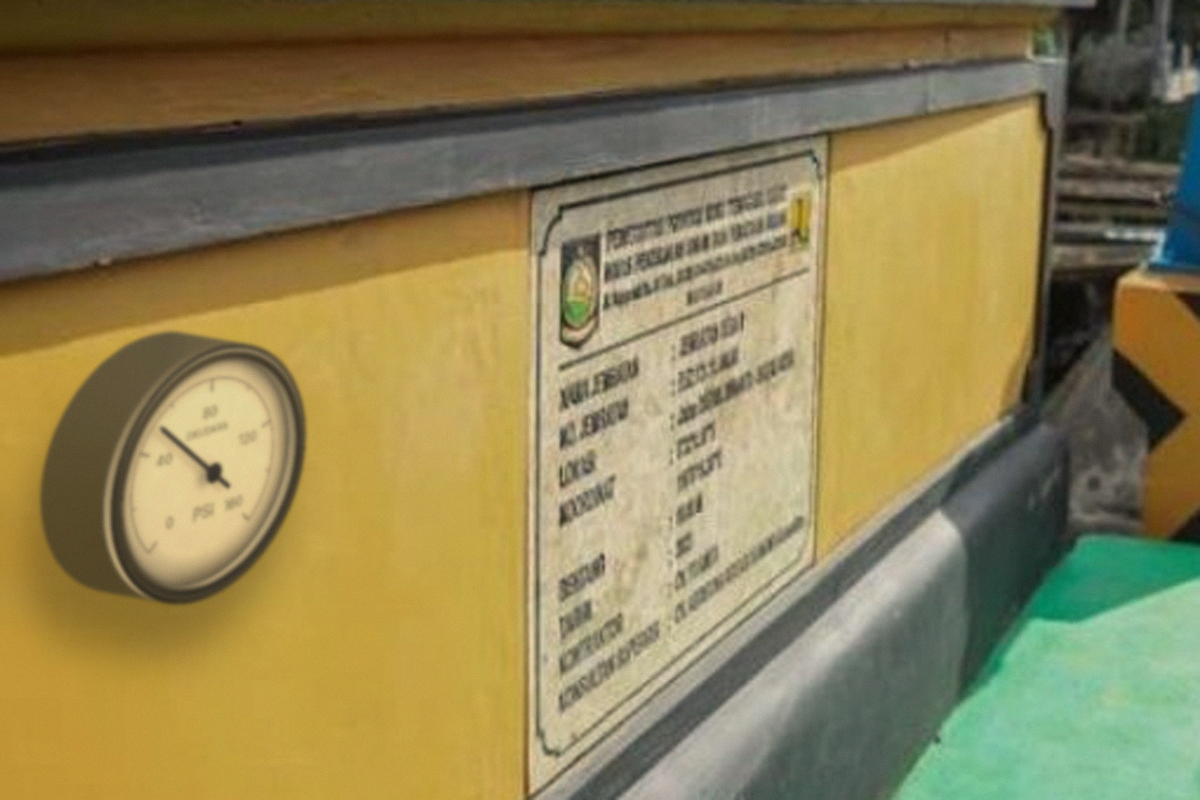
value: 50
